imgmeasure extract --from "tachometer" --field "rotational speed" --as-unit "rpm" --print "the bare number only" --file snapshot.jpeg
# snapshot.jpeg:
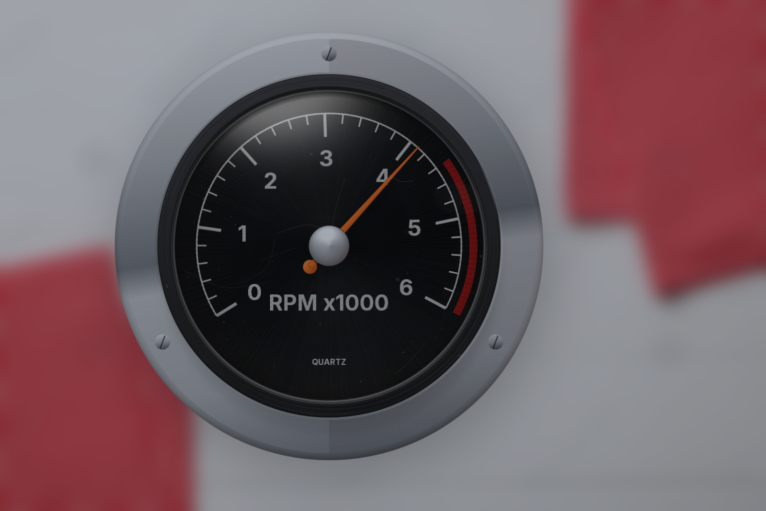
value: 4100
